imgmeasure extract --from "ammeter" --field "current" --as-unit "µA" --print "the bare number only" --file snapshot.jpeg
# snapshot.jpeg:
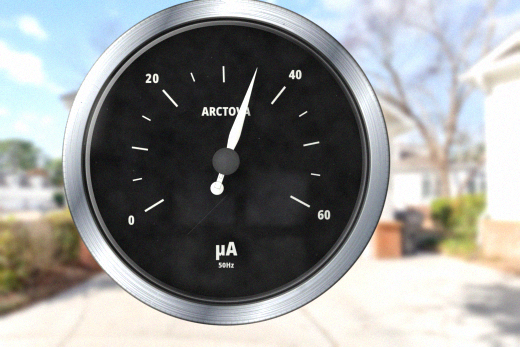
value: 35
